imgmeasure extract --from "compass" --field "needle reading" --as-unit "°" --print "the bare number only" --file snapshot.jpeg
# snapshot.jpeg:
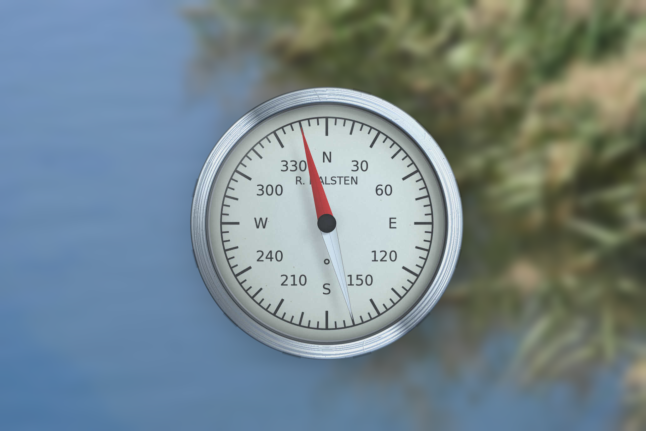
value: 345
